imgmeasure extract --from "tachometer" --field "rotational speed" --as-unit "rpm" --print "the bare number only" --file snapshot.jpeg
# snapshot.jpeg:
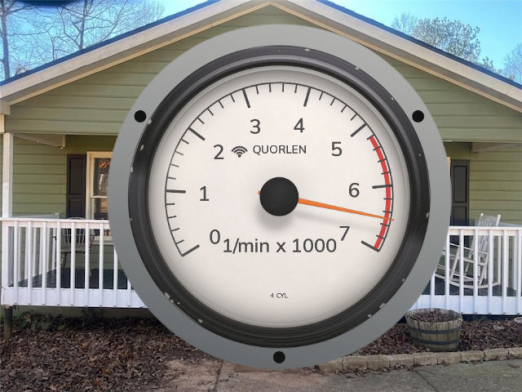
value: 6500
